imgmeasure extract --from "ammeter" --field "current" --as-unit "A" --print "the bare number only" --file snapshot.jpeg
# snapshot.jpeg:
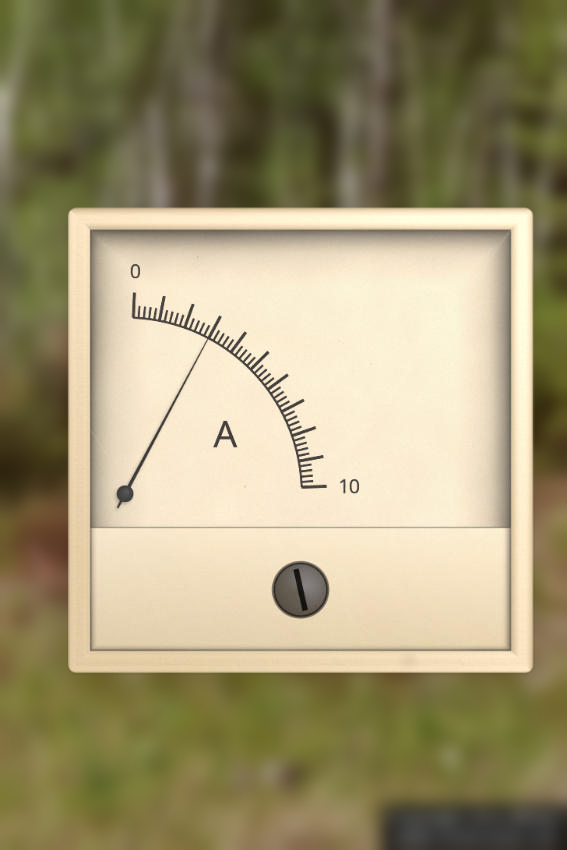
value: 3
